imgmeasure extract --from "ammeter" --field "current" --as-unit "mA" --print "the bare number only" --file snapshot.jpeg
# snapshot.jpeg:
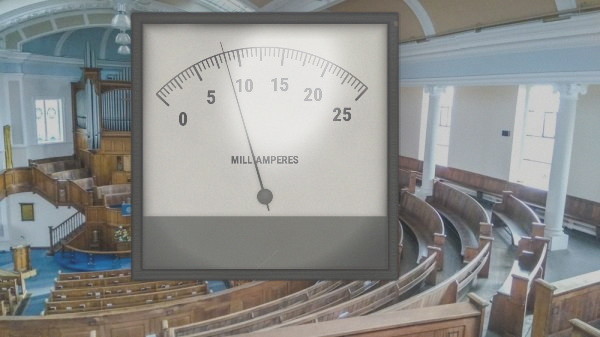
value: 8.5
